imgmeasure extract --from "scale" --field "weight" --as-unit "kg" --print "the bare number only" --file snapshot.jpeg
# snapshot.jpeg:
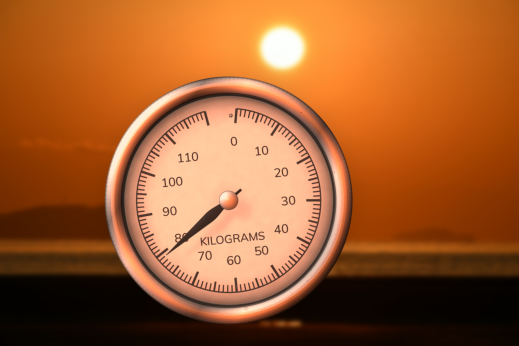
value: 79
